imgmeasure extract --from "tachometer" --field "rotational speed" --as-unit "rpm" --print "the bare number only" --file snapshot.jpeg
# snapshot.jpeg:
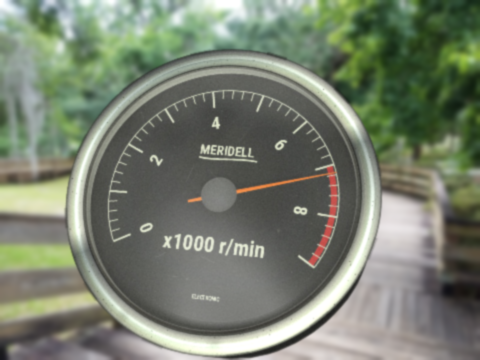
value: 7200
